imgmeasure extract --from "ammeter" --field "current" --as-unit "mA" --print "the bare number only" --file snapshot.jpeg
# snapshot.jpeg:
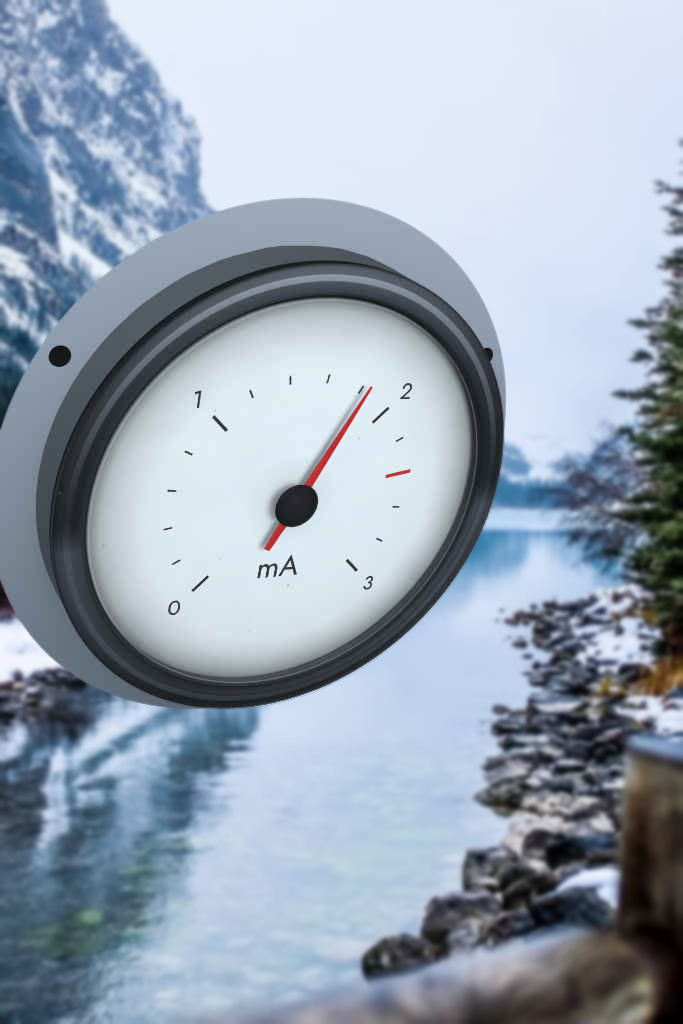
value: 1.8
